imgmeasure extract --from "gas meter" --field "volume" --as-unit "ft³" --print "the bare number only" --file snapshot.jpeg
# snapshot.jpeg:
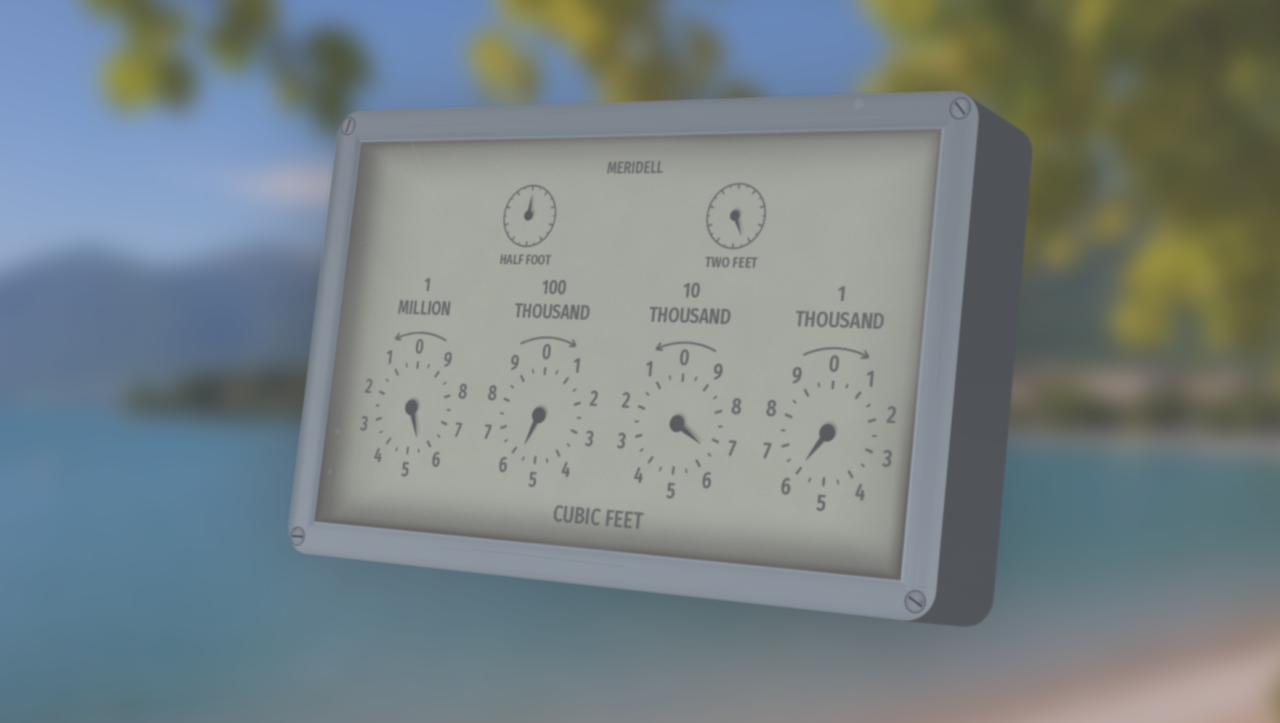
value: 556600
